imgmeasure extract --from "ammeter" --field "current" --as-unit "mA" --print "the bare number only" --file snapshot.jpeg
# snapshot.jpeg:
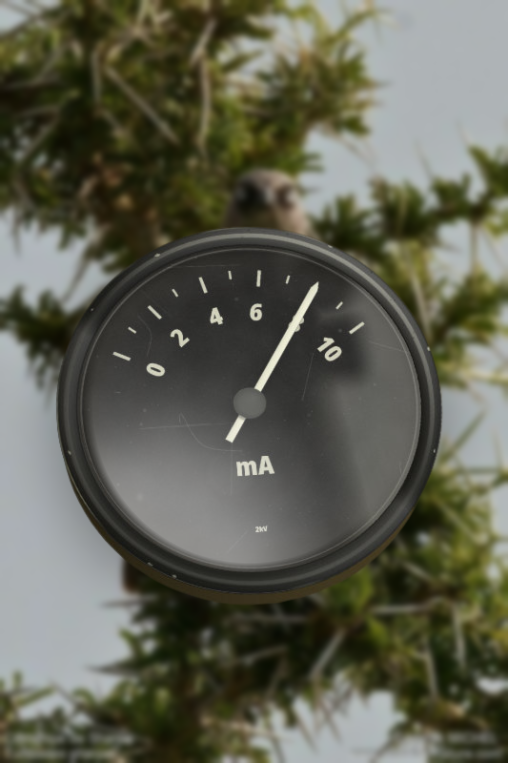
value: 8
